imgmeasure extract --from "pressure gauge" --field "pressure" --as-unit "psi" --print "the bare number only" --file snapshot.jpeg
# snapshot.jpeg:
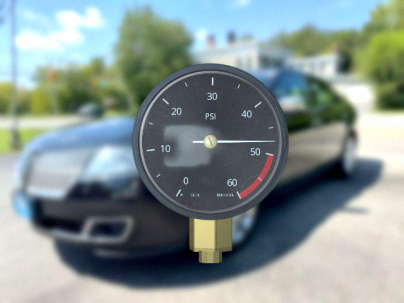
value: 47.5
